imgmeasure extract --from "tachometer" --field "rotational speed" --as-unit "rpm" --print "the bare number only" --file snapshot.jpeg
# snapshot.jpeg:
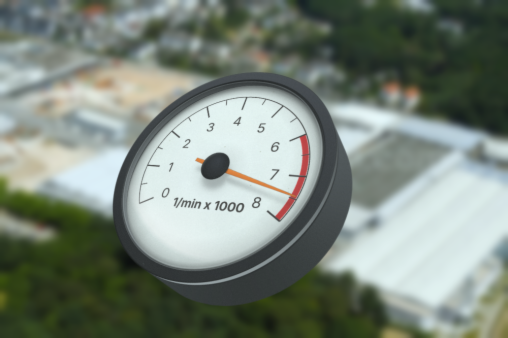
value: 7500
